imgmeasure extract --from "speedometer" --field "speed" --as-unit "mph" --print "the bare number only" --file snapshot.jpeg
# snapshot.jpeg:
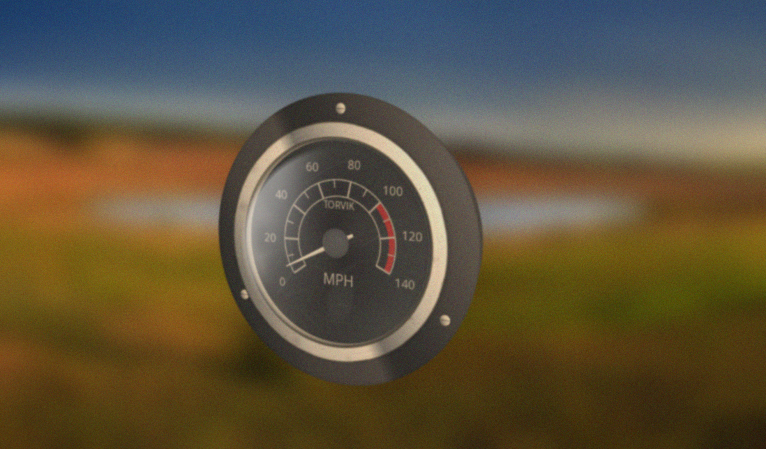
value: 5
